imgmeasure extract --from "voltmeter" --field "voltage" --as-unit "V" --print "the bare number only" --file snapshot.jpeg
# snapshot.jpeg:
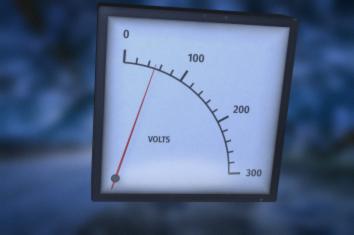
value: 50
